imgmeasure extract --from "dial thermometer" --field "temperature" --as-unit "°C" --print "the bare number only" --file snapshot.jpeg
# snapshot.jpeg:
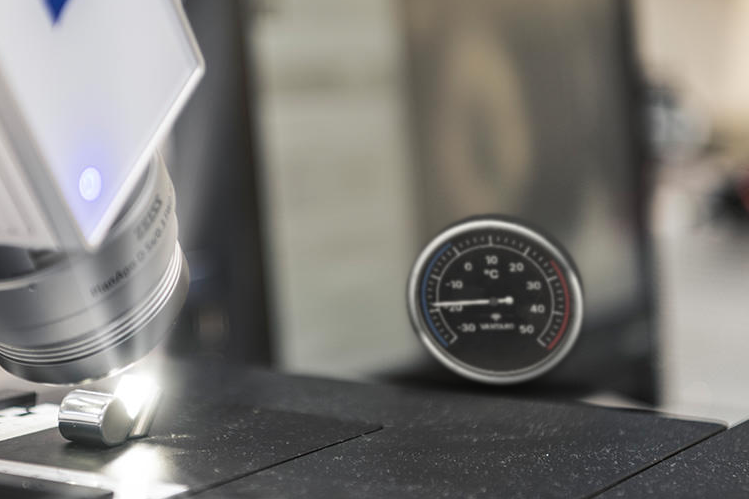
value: -18
